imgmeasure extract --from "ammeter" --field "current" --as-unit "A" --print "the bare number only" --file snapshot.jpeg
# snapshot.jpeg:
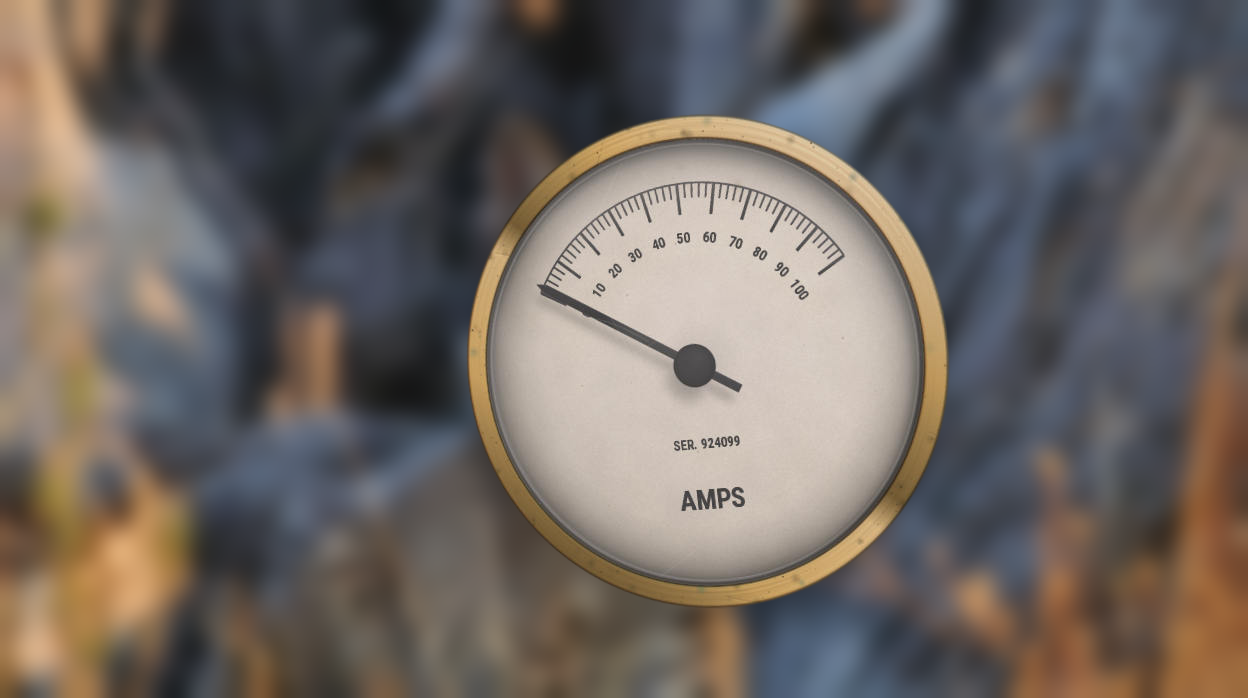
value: 2
